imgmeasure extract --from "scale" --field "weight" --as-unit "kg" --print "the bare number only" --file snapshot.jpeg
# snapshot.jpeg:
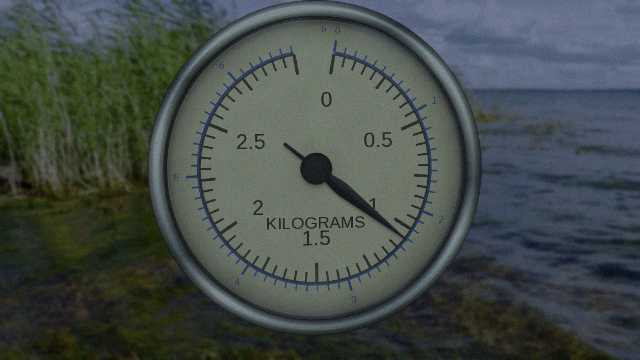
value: 1.05
